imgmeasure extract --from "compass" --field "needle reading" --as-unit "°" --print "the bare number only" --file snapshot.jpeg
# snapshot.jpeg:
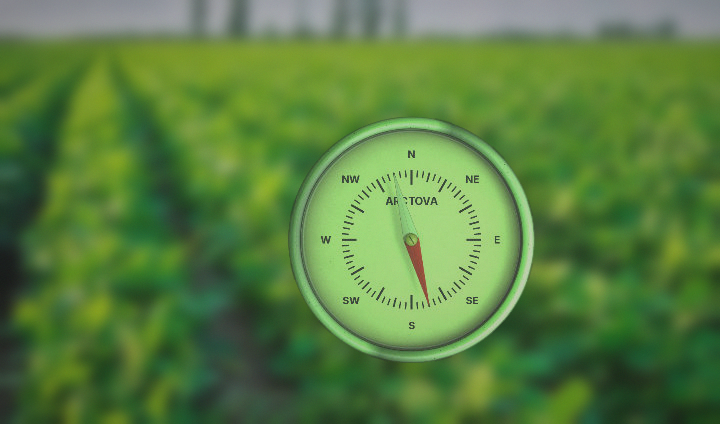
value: 165
